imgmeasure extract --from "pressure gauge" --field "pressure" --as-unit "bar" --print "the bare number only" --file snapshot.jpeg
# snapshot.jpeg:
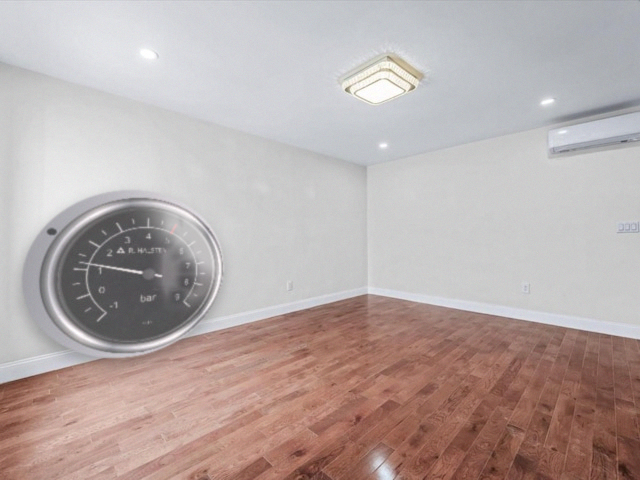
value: 1.25
